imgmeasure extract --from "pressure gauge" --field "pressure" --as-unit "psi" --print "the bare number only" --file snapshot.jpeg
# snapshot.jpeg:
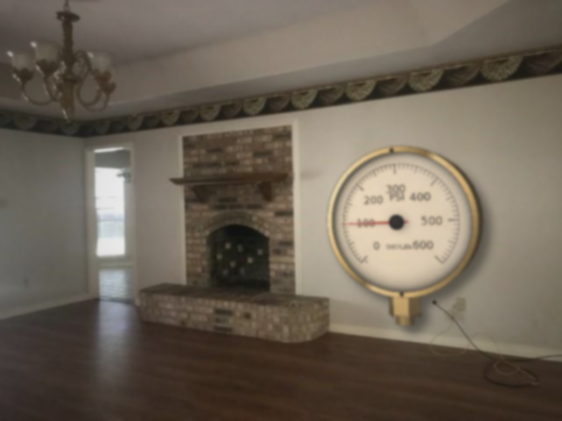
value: 100
